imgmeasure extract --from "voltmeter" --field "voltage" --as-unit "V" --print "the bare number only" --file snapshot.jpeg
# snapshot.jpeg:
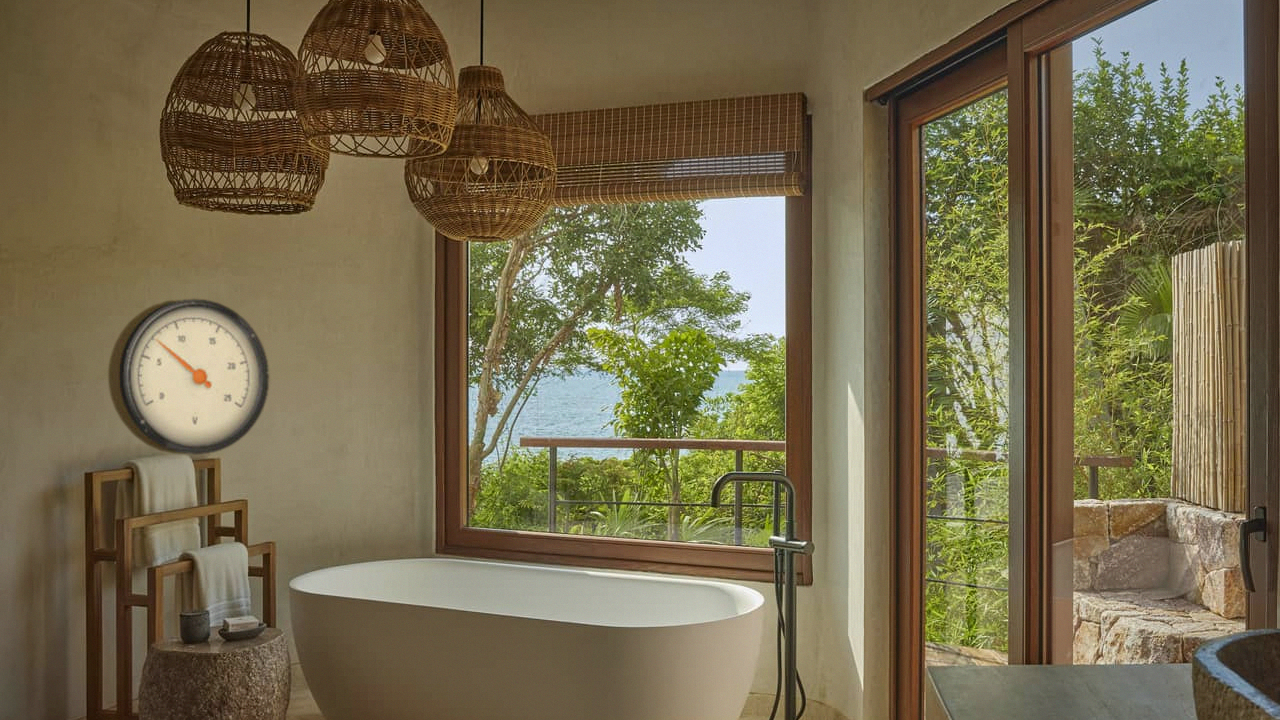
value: 7
